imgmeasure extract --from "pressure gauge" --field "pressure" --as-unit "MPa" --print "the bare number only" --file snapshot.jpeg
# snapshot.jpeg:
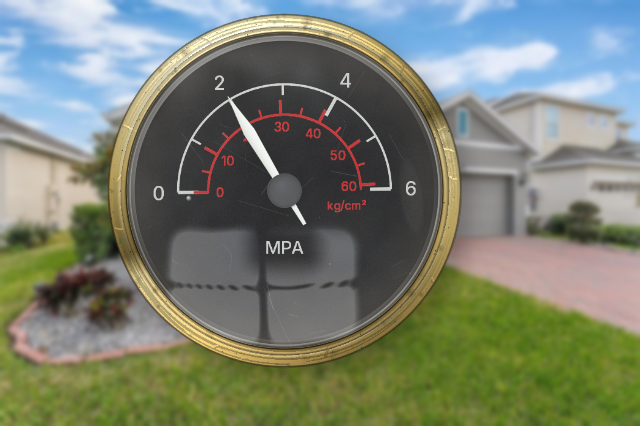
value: 2
